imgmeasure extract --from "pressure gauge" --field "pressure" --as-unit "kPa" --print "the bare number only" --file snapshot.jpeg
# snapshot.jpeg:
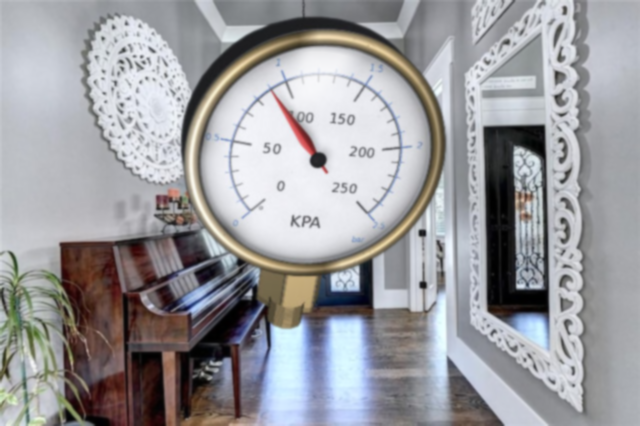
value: 90
